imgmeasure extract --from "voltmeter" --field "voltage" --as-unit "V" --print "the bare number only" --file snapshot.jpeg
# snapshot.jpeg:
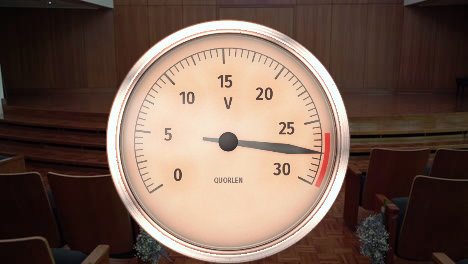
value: 27.5
